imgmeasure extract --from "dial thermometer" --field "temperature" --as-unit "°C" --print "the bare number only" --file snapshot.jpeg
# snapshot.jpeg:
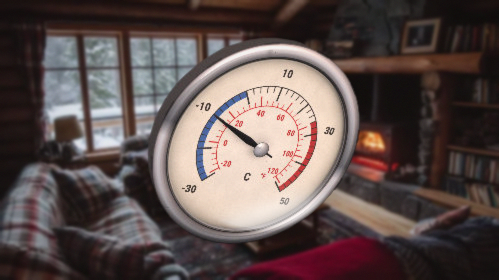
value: -10
